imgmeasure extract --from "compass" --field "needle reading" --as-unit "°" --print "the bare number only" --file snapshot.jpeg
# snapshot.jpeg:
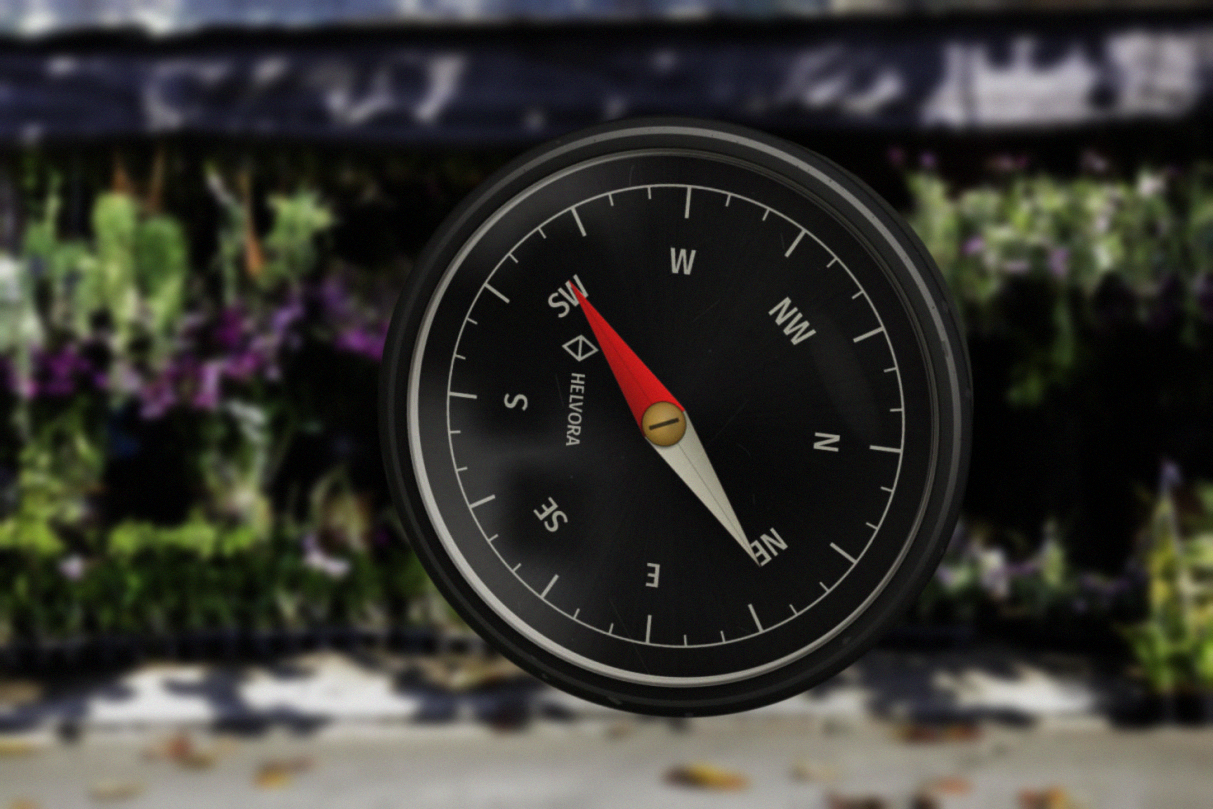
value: 230
